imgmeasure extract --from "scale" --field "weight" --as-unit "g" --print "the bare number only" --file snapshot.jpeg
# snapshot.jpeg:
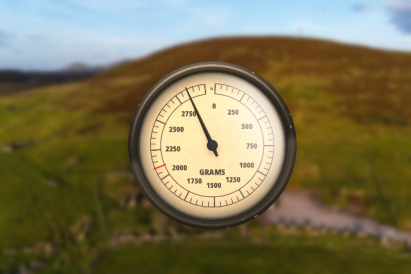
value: 2850
